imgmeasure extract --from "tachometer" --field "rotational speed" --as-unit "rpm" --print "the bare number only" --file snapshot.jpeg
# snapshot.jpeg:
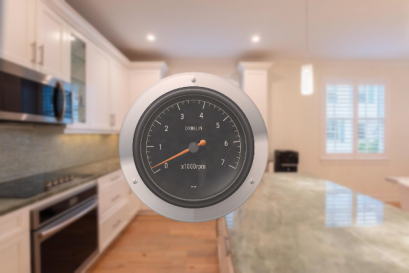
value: 200
